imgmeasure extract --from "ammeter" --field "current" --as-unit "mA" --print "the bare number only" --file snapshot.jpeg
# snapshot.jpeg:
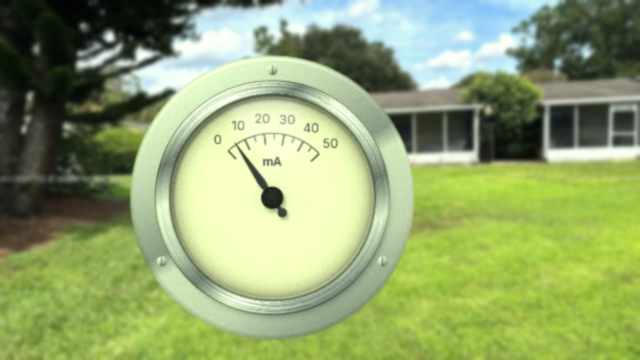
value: 5
